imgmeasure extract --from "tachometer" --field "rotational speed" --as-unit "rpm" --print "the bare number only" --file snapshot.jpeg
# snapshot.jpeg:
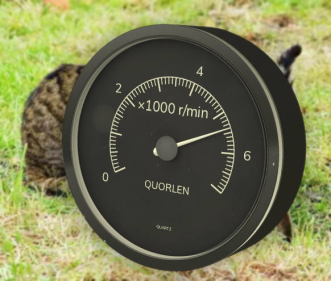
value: 5400
